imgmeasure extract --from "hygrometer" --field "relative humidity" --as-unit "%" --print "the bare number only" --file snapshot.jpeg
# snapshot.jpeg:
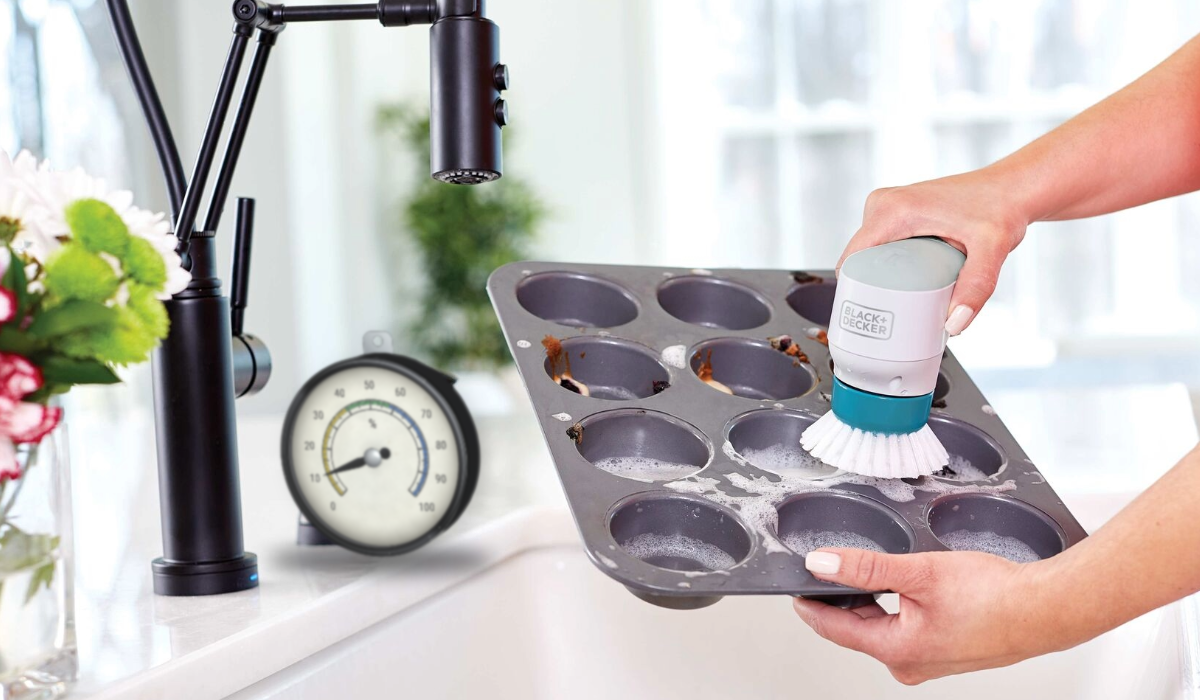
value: 10
